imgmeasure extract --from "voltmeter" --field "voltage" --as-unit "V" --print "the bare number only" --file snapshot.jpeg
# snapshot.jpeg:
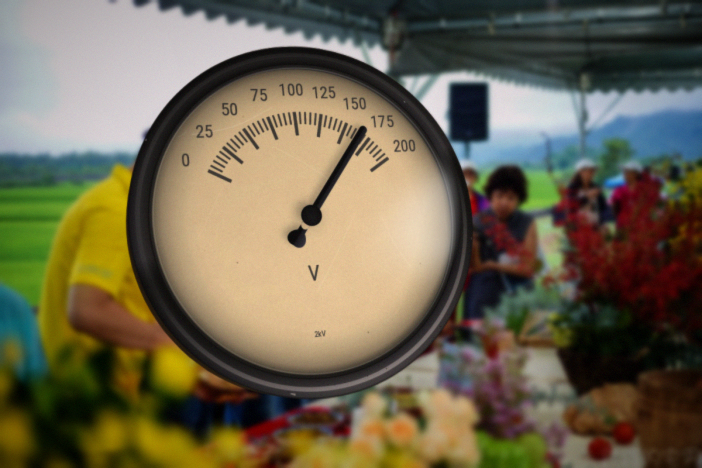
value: 165
